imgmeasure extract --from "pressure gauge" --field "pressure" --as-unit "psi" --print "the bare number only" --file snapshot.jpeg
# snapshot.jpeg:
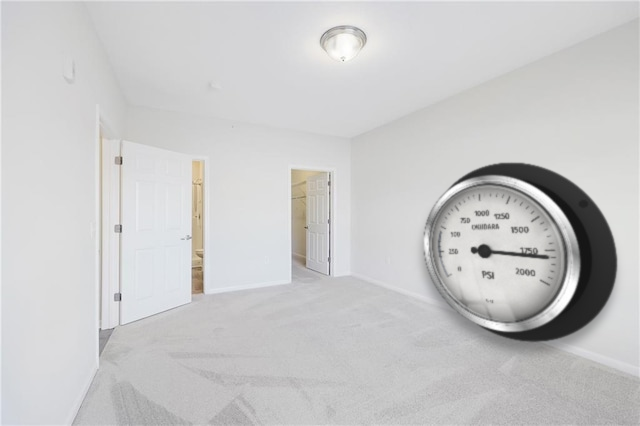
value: 1800
